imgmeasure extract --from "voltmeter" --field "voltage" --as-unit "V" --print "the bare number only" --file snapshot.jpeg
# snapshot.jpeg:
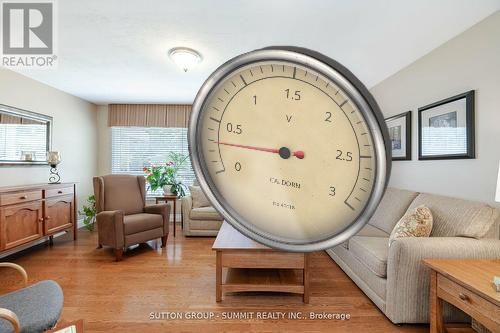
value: 0.3
